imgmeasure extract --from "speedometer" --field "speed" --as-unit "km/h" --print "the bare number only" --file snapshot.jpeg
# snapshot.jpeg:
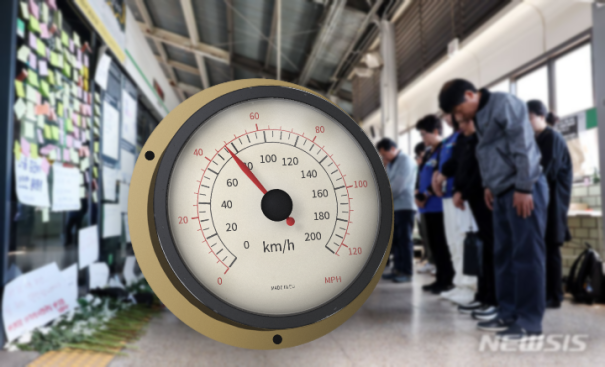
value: 75
